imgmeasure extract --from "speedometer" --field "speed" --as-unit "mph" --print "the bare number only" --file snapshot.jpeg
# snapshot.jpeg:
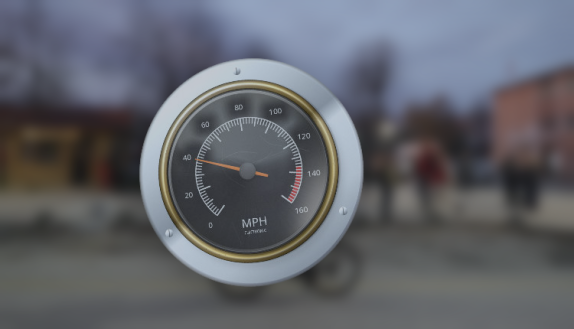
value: 40
